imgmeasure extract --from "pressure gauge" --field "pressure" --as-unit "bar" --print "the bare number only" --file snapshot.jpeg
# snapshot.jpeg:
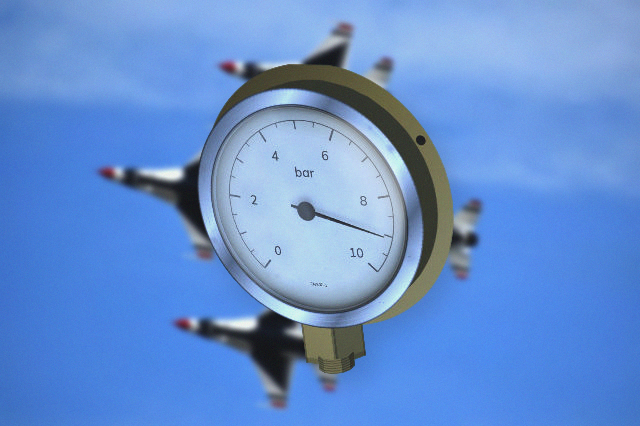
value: 9
